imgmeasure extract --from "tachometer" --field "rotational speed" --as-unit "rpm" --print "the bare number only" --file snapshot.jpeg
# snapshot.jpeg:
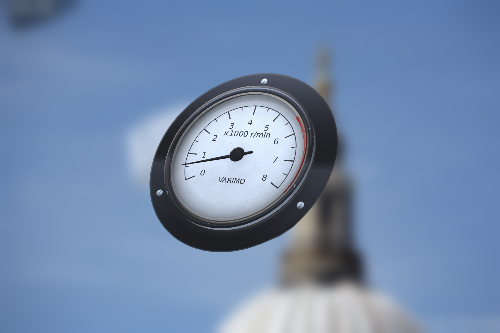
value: 500
